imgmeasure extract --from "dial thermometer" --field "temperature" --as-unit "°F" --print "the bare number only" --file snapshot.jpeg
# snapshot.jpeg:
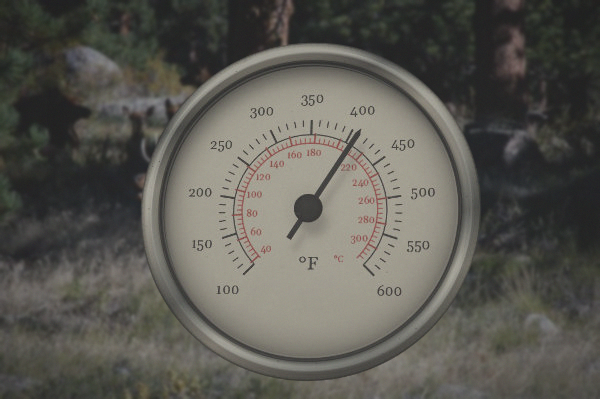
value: 410
